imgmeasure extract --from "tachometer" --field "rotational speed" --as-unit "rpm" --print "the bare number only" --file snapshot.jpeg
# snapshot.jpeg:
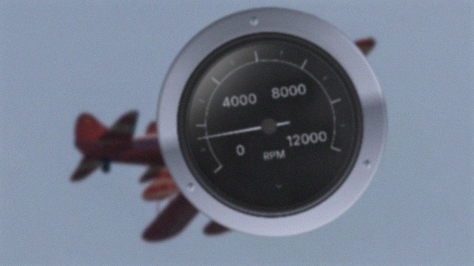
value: 1500
